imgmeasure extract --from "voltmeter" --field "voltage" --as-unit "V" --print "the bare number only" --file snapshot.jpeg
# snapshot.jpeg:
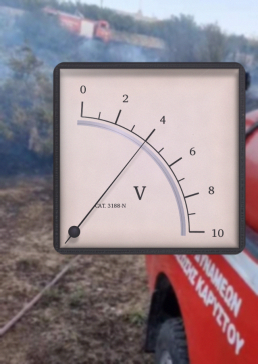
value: 4
